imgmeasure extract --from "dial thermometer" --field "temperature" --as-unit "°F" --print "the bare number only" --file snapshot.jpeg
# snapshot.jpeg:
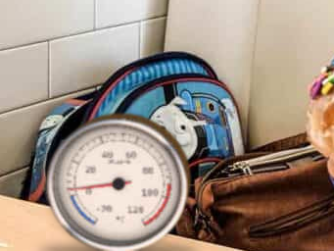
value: 4
